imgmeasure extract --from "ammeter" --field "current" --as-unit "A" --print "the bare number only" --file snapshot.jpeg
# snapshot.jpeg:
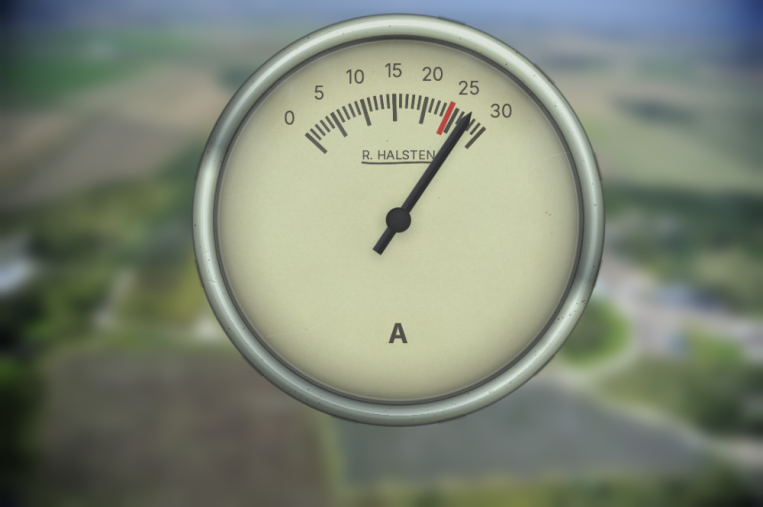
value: 27
